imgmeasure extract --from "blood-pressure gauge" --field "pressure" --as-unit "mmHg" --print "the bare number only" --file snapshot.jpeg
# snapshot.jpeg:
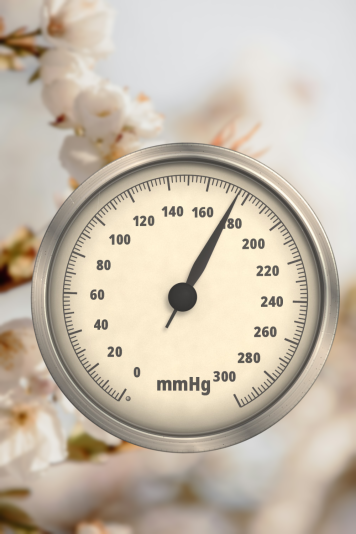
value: 176
